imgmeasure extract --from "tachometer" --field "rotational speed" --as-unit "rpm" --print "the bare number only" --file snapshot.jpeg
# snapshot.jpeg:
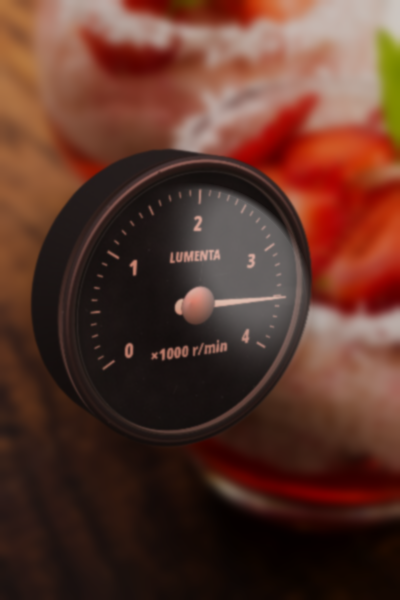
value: 3500
